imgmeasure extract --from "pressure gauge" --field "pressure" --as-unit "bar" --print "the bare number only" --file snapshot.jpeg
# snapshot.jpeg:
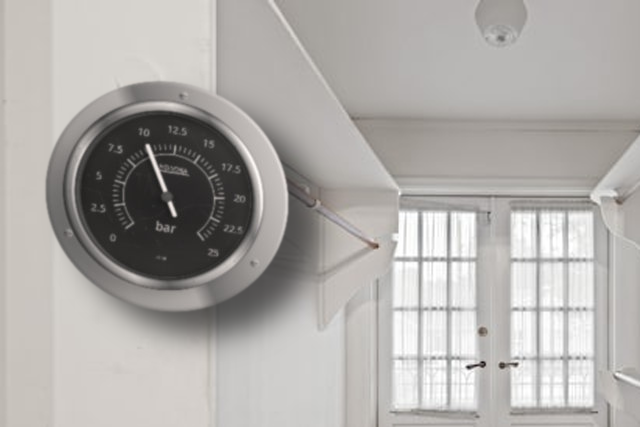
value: 10
